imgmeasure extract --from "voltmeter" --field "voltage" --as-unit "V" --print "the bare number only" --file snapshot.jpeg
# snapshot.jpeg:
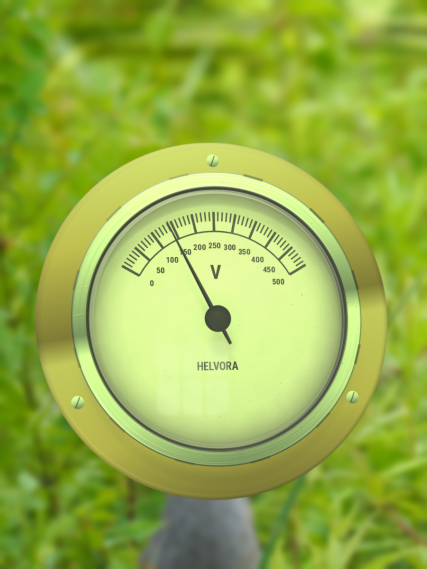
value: 140
